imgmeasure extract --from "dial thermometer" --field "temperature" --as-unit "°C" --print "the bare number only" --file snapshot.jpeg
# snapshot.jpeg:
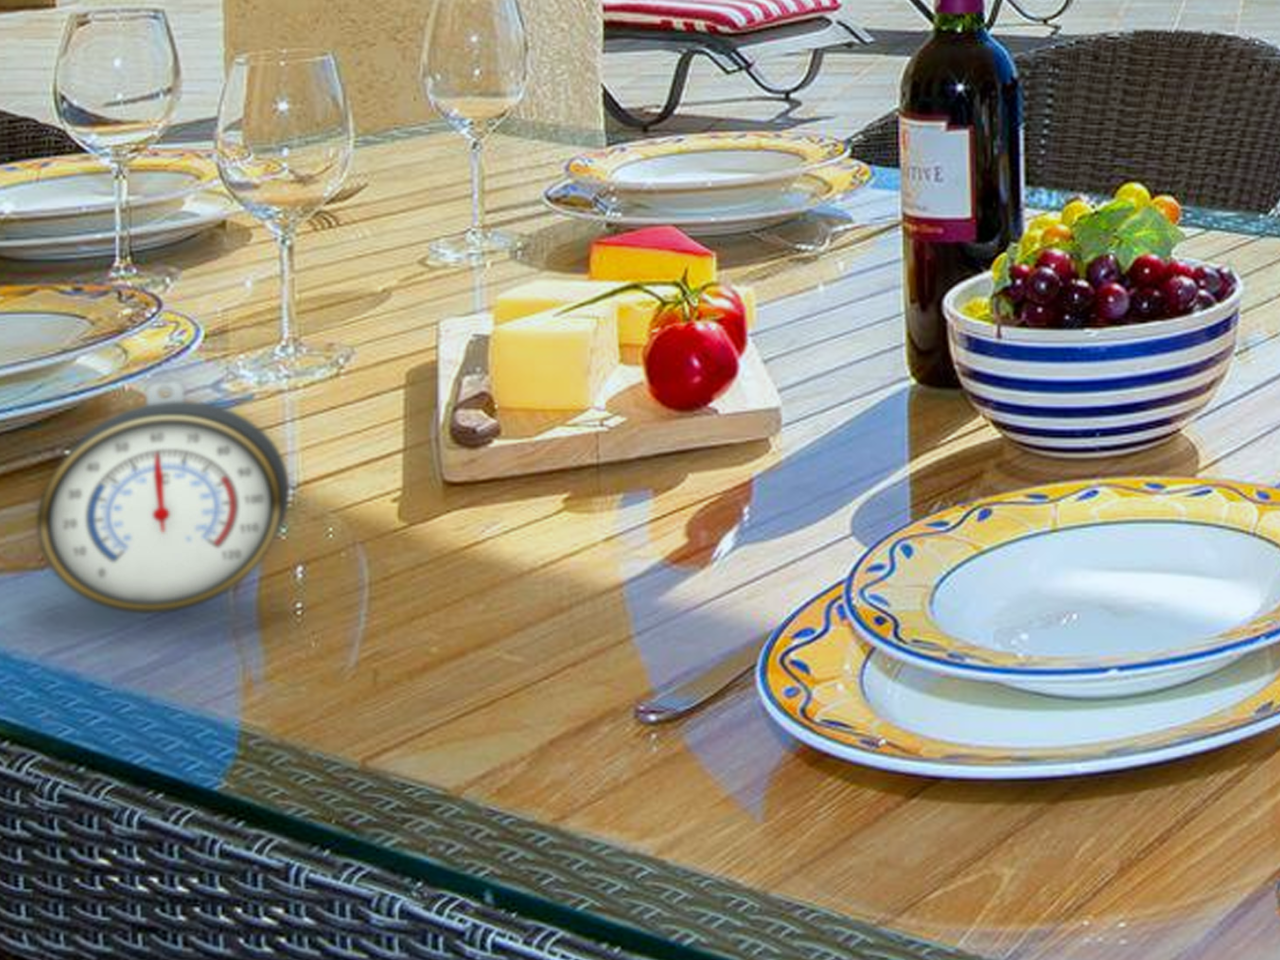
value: 60
